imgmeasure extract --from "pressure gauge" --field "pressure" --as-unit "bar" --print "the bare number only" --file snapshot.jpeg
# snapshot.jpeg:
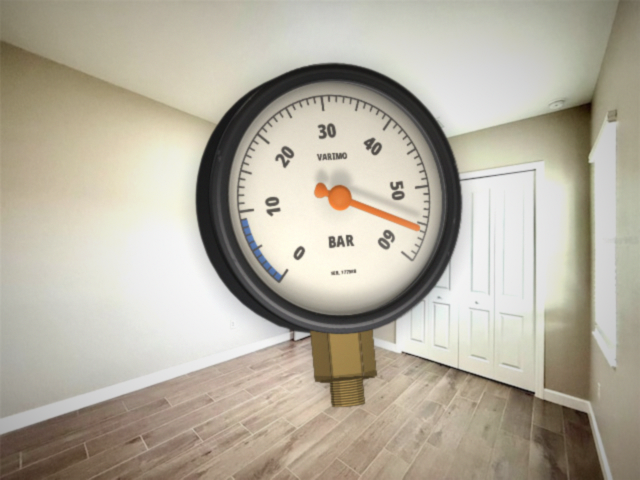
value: 56
